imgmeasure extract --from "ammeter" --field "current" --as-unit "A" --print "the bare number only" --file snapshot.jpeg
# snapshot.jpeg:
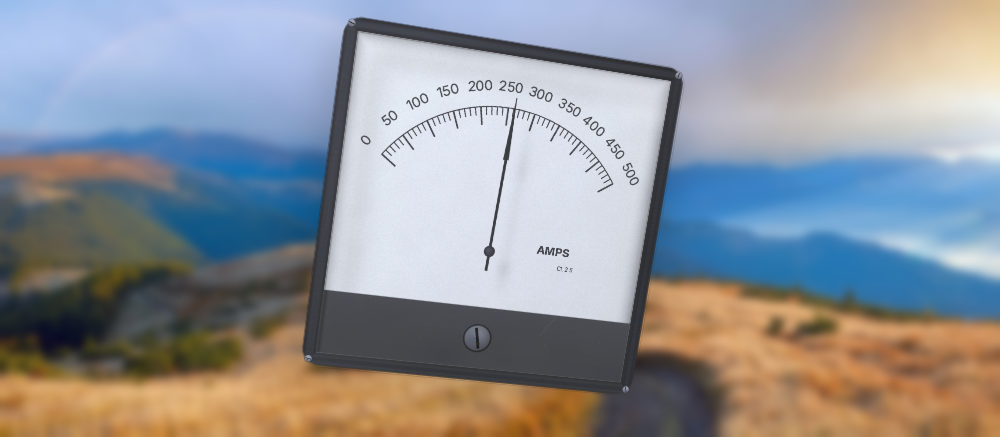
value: 260
